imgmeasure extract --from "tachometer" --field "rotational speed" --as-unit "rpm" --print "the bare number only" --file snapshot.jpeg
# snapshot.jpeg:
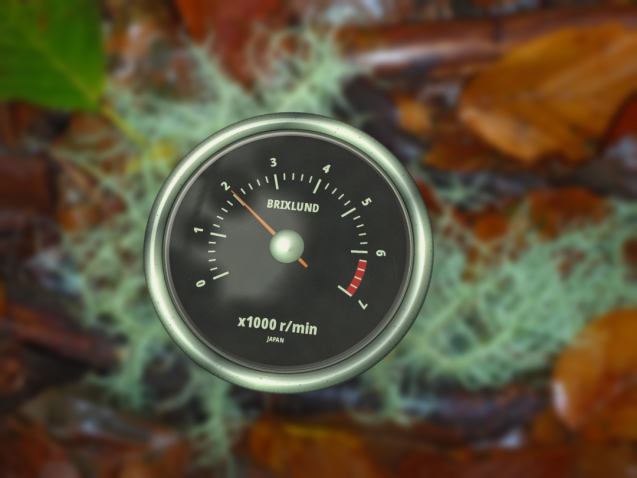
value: 2000
